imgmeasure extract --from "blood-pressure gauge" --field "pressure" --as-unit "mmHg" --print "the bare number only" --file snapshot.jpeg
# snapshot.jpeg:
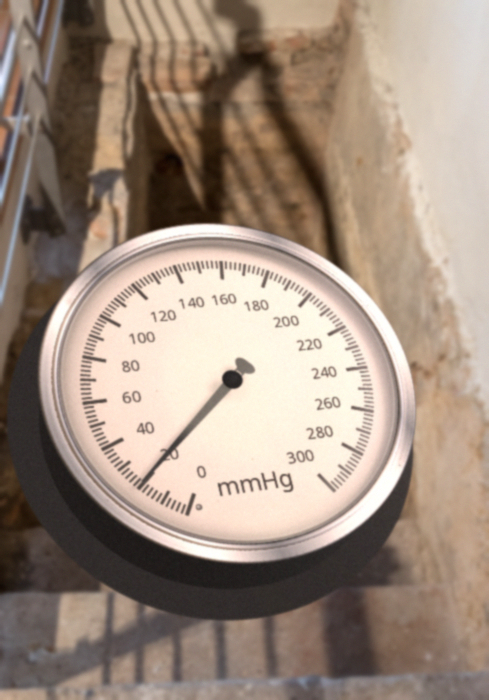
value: 20
